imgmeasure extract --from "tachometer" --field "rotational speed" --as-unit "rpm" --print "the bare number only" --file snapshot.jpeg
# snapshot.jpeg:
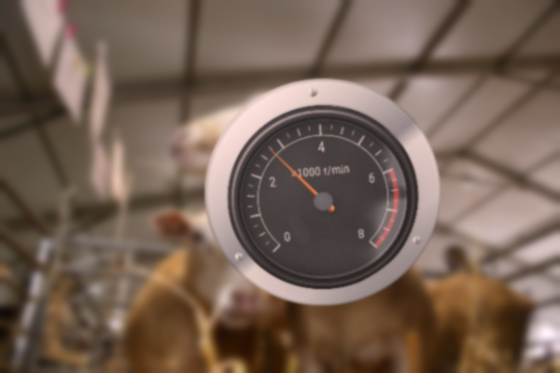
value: 2750
